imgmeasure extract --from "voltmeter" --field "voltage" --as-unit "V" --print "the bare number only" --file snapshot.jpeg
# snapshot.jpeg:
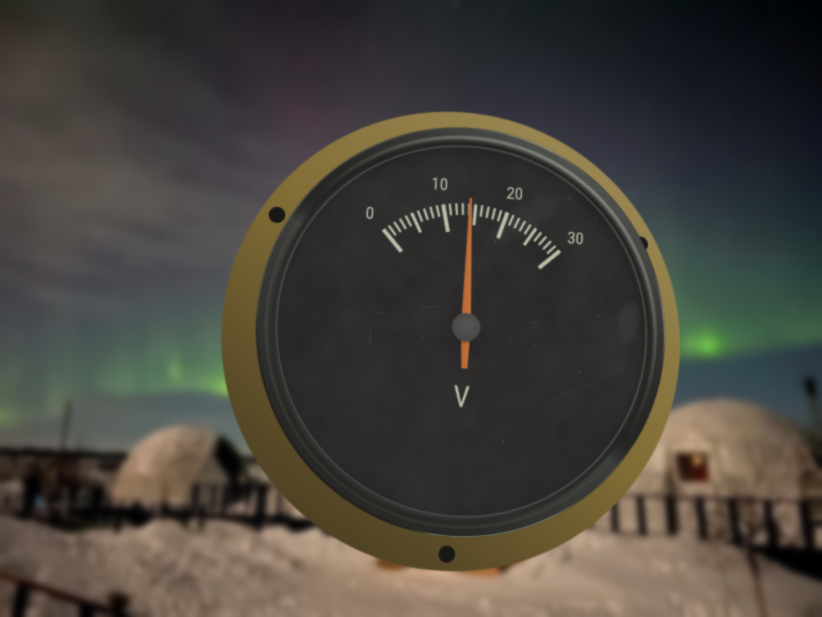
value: 14
